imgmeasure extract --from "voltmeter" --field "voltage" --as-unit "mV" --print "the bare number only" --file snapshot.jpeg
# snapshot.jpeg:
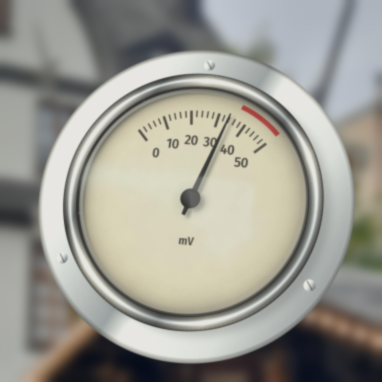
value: 34
